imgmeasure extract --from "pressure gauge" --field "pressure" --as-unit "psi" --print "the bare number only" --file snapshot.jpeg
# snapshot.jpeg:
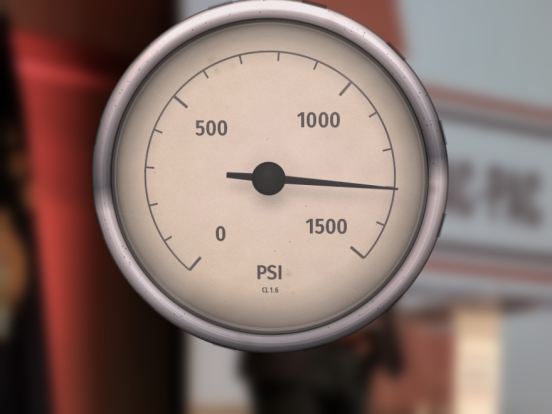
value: 1300
